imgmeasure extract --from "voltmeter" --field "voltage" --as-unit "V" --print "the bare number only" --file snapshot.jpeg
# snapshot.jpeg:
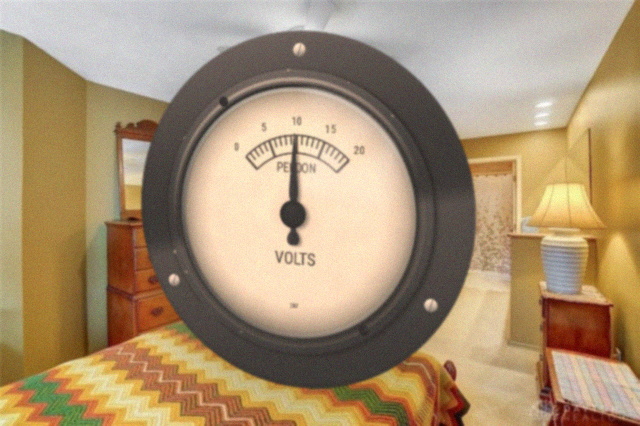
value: 10
